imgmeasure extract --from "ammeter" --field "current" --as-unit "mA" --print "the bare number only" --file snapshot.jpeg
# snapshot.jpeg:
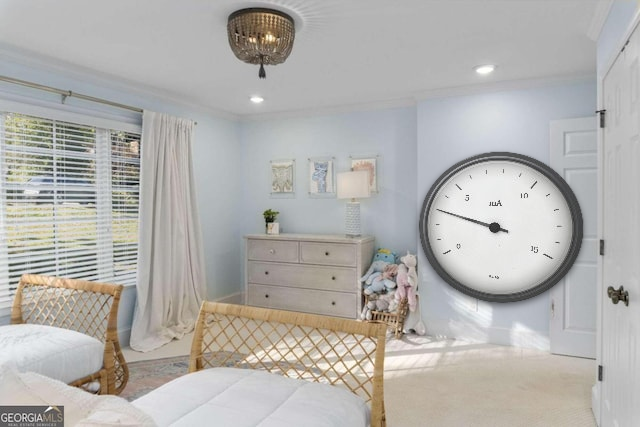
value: 3
